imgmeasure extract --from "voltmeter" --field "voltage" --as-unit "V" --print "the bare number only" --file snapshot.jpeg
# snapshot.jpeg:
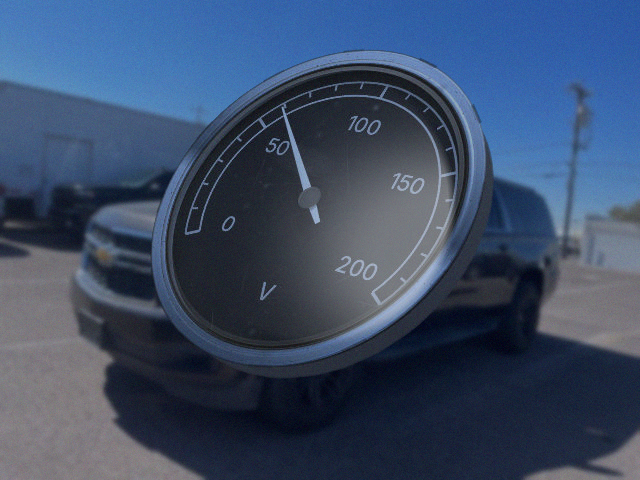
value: 60
